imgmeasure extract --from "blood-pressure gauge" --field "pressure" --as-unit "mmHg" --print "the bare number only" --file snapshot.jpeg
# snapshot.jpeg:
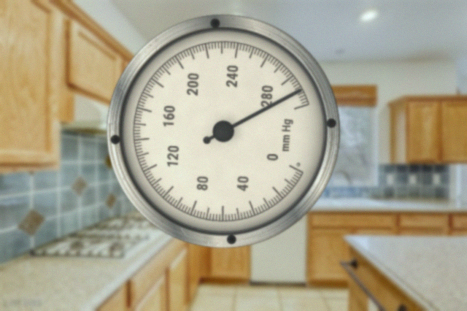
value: 290
